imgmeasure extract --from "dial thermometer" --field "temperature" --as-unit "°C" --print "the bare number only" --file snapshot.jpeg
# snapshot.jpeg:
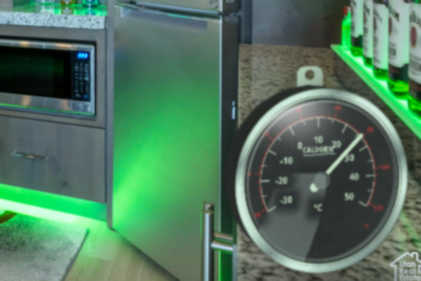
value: 25
